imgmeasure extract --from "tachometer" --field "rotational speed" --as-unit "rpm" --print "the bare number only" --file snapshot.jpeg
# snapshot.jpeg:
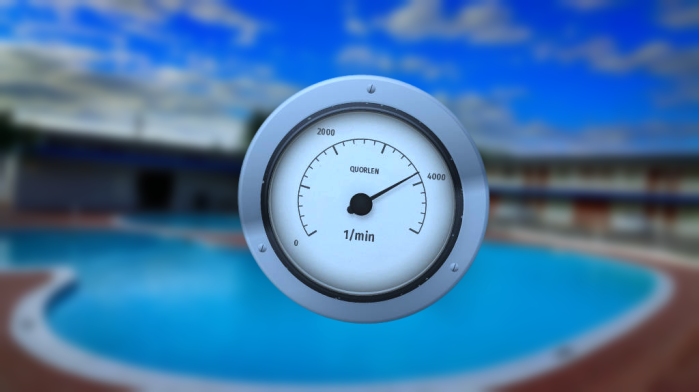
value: 3800
